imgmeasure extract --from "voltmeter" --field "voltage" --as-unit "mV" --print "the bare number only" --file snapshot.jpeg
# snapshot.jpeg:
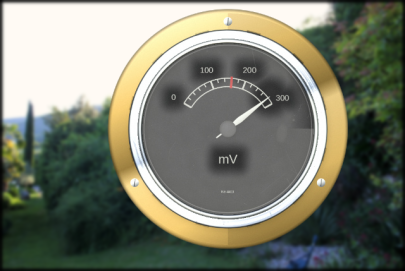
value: 280
